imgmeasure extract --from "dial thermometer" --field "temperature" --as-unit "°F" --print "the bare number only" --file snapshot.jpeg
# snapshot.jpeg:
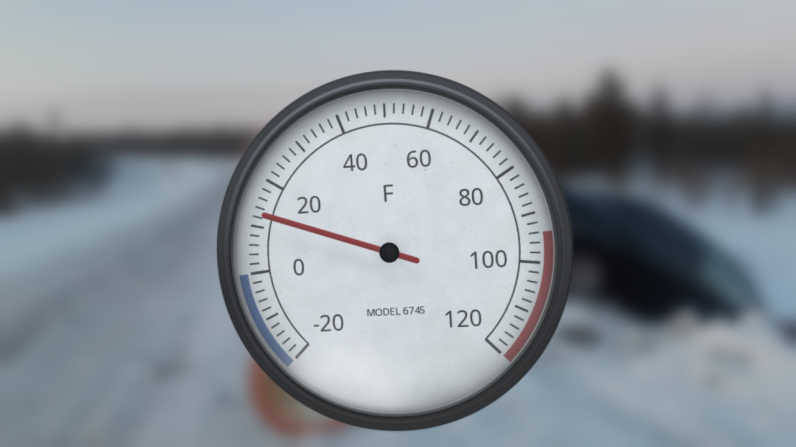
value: 13
